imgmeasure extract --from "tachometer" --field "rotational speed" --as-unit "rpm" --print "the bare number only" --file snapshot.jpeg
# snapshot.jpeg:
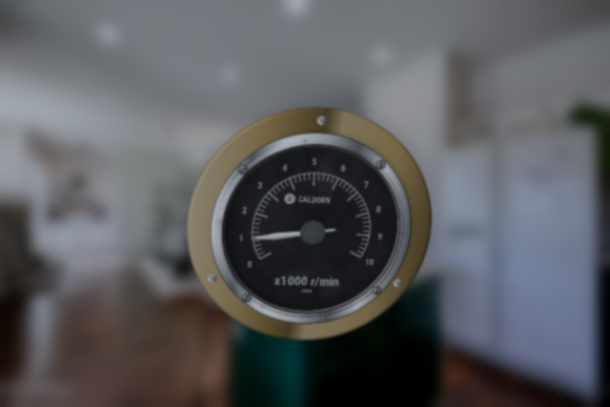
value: 1000
